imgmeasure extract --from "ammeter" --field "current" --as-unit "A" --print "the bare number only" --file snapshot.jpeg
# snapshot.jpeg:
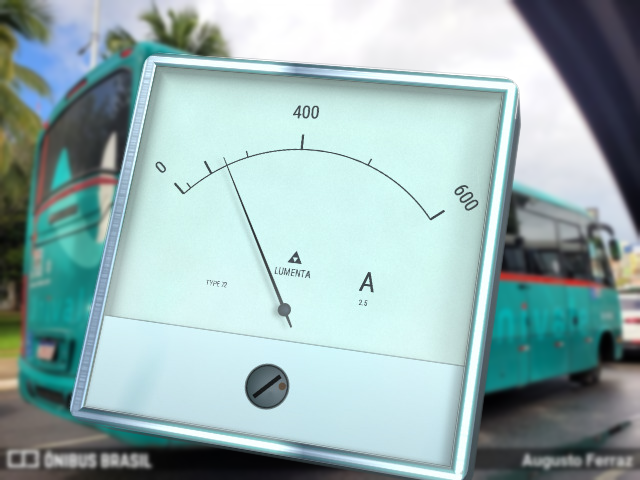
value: 250
